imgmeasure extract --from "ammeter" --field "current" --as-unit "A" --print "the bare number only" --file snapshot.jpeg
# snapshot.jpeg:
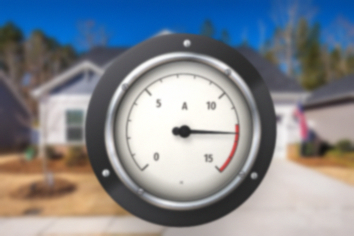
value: 12.5
